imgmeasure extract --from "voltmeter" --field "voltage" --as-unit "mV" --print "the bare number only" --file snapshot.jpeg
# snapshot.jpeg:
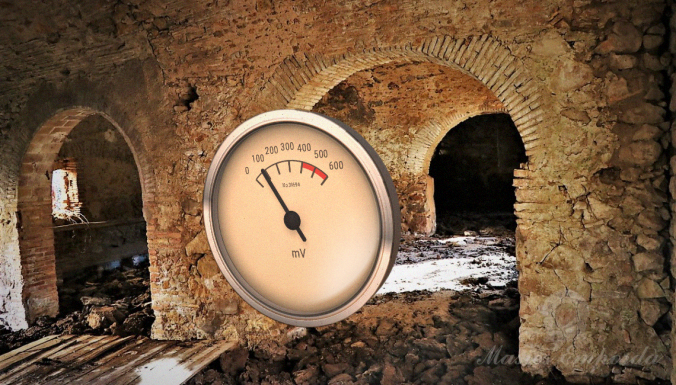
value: 100
